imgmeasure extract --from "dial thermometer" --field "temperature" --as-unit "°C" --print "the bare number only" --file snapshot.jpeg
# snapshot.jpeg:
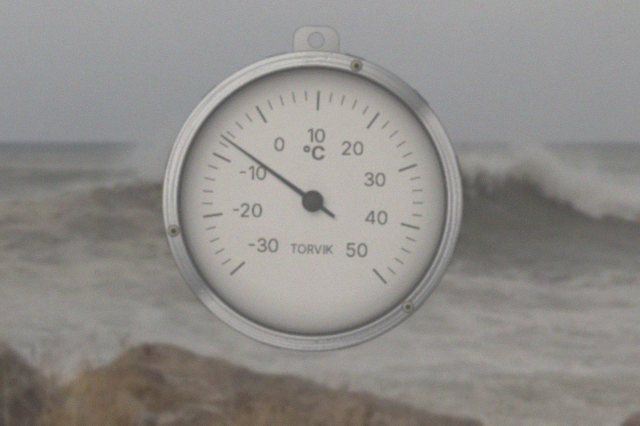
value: -7
